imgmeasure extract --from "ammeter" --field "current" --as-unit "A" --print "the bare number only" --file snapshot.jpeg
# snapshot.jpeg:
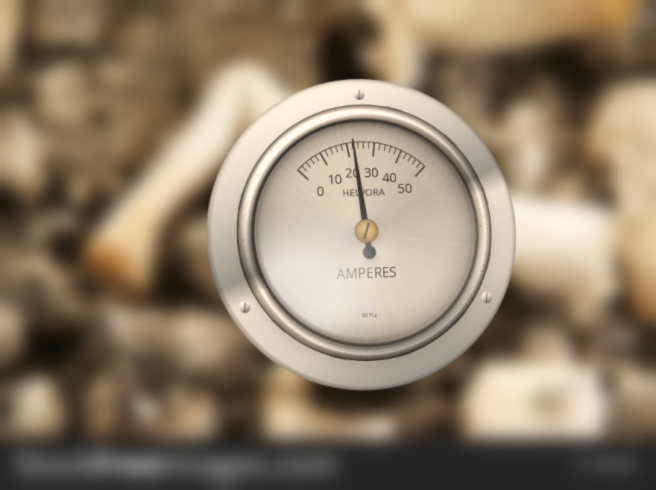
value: 22
